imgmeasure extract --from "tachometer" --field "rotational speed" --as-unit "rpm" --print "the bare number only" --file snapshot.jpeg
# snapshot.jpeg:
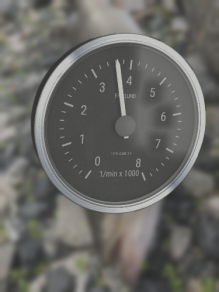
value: 3600
